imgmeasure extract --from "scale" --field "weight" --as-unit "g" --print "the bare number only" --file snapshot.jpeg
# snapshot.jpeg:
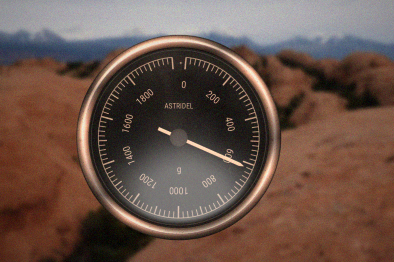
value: 620
